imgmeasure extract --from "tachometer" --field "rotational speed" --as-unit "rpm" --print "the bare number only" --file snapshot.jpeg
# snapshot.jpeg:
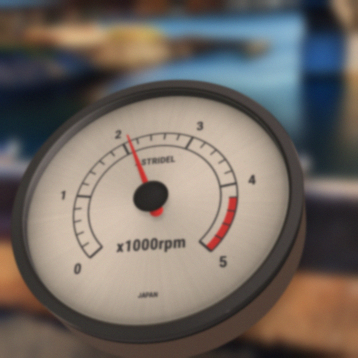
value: 2100
